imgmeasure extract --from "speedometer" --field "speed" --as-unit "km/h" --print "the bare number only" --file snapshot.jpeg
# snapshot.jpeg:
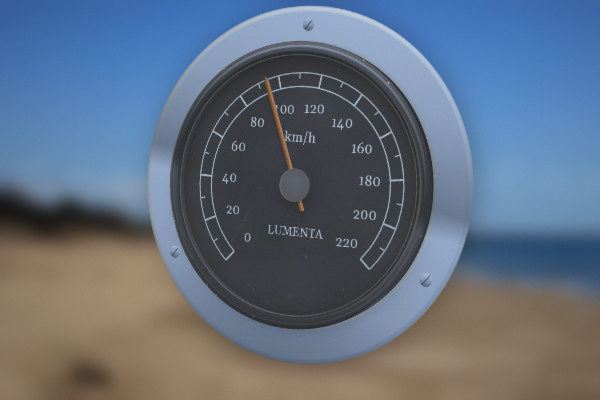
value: 95
